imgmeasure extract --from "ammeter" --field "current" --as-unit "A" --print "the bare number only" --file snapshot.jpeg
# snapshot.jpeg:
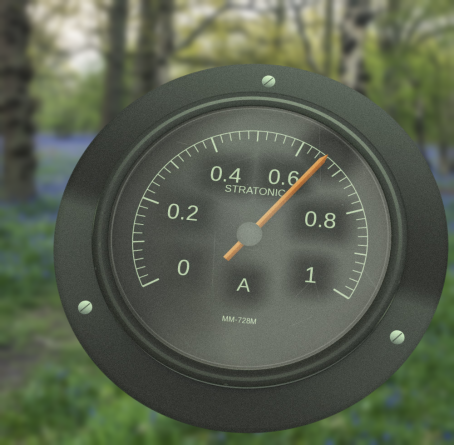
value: 0.66
